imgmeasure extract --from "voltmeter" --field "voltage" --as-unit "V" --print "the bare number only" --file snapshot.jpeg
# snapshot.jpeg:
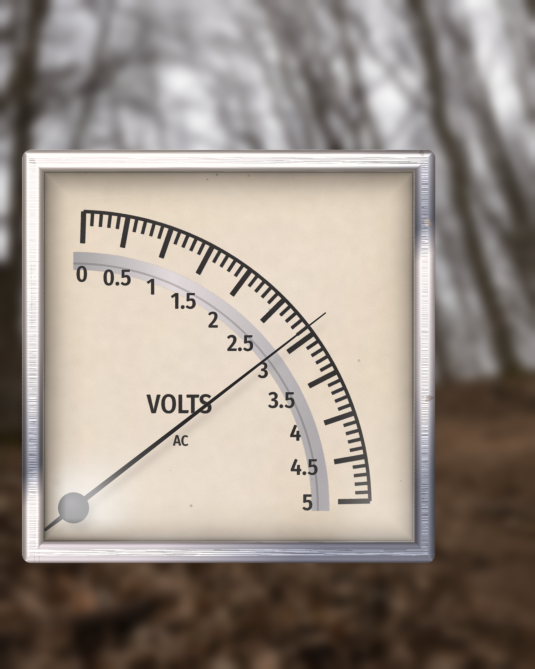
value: 2.9
